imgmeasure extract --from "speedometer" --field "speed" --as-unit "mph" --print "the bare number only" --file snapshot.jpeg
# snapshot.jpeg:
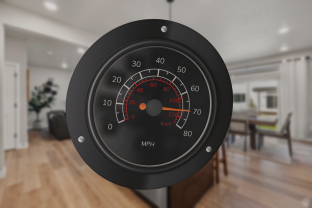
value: 70
